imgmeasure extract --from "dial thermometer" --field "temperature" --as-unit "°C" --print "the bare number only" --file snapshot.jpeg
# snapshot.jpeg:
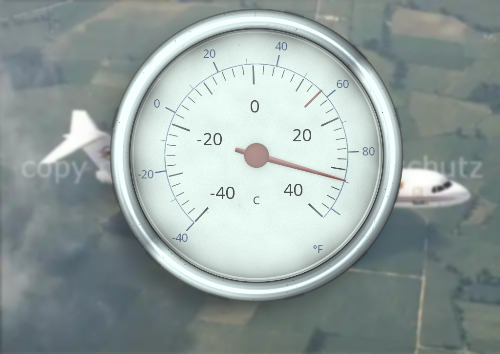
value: 32
